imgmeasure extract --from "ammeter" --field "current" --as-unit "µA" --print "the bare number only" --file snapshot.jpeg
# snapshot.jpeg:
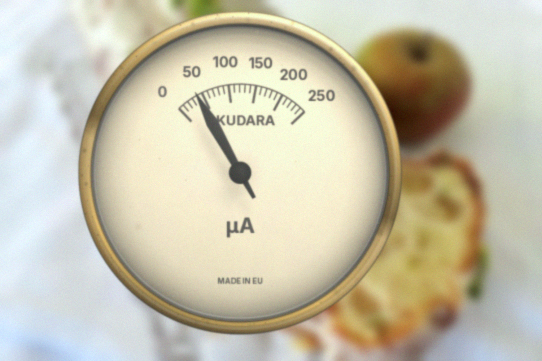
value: 40
